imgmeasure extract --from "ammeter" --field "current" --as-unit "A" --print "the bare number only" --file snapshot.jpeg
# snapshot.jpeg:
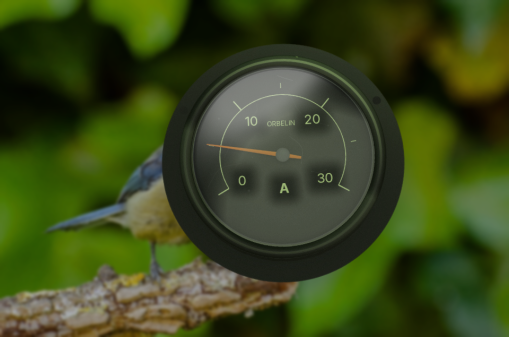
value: 5
